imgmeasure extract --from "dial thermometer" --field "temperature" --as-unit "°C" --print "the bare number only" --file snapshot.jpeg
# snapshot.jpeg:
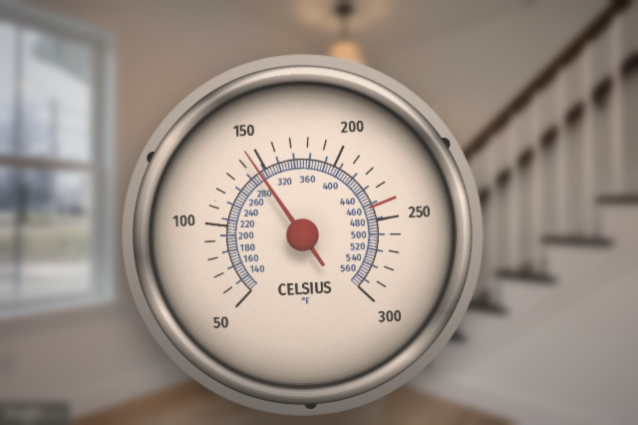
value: 145
